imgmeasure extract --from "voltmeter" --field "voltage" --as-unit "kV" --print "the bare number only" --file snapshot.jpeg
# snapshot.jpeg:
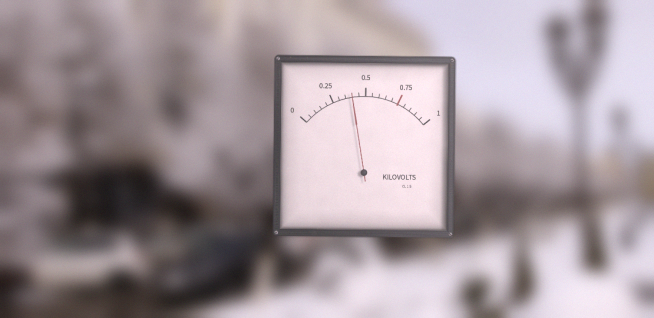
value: 0.4
